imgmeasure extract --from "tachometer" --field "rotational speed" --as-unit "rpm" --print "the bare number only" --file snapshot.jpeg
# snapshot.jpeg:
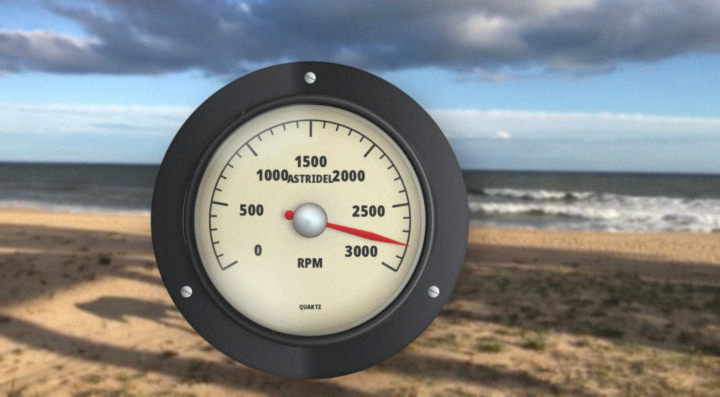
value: 2800
